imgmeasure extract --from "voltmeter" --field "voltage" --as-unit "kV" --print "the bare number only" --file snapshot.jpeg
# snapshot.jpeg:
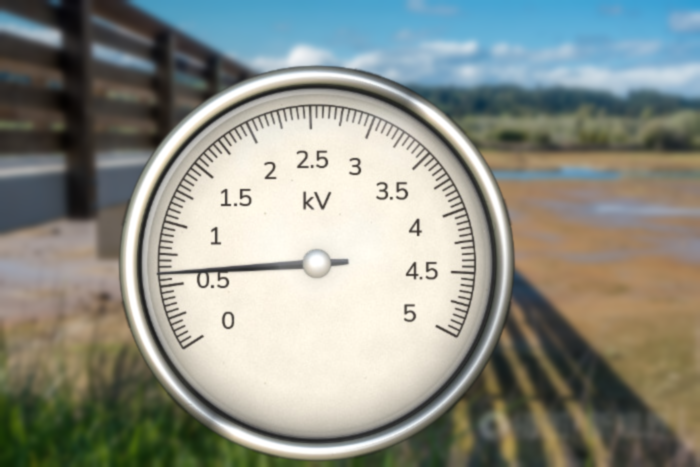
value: 0.6
